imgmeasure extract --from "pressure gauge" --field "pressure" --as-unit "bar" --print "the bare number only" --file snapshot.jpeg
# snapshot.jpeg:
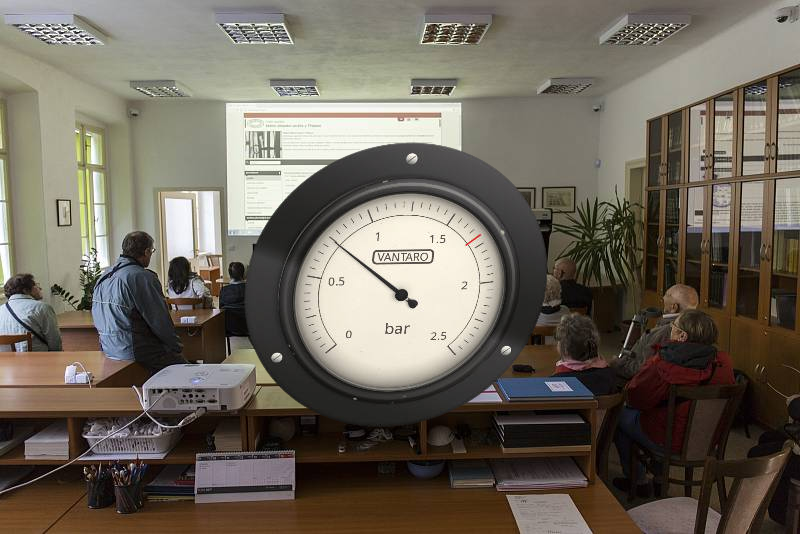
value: 0.75
